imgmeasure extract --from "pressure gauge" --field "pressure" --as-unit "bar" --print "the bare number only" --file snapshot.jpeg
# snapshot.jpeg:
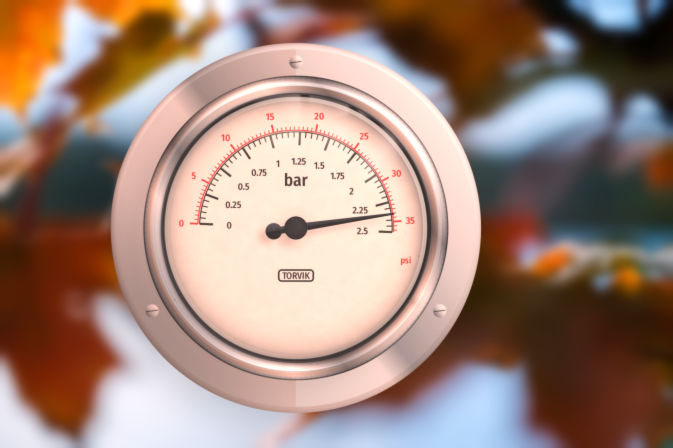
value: 2.35
